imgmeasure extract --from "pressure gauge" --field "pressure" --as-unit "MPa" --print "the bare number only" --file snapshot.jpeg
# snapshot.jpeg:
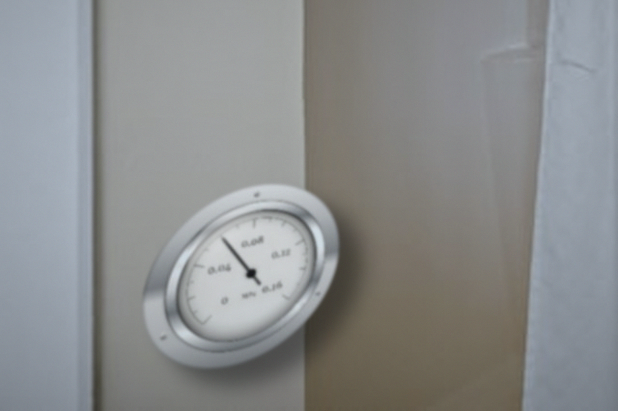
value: 0.06
